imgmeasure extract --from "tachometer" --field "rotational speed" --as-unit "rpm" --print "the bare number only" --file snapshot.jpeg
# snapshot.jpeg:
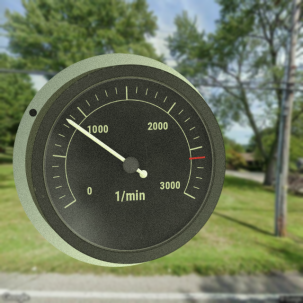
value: 850
